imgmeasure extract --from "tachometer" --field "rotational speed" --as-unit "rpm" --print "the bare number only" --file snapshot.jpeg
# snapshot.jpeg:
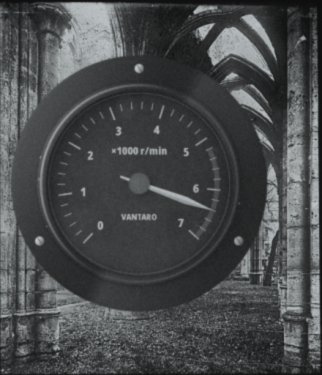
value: 6400
